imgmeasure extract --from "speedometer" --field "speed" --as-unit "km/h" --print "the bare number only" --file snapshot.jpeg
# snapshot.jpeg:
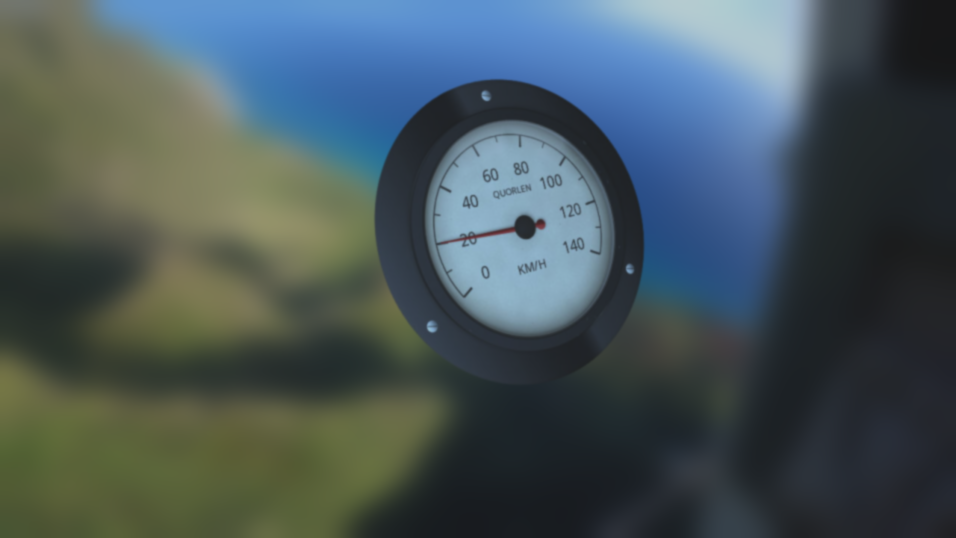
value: 20
